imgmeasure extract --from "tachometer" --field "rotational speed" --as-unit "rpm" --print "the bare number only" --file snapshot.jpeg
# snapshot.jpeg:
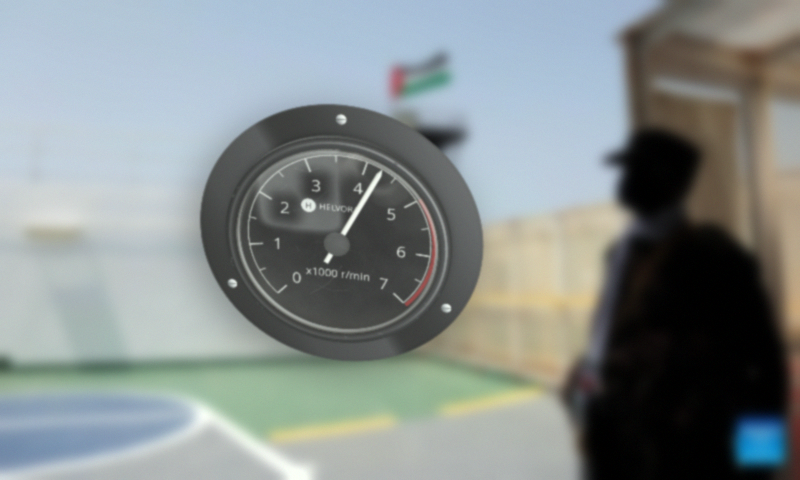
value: 4250
